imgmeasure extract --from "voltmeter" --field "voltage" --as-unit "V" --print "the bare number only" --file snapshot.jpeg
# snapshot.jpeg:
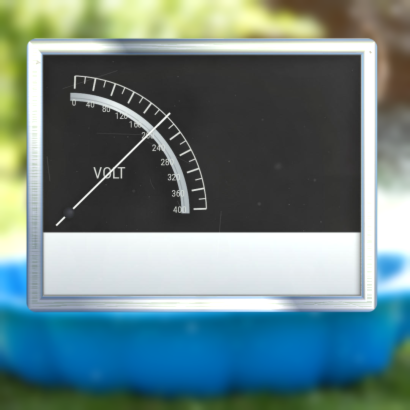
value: 200
